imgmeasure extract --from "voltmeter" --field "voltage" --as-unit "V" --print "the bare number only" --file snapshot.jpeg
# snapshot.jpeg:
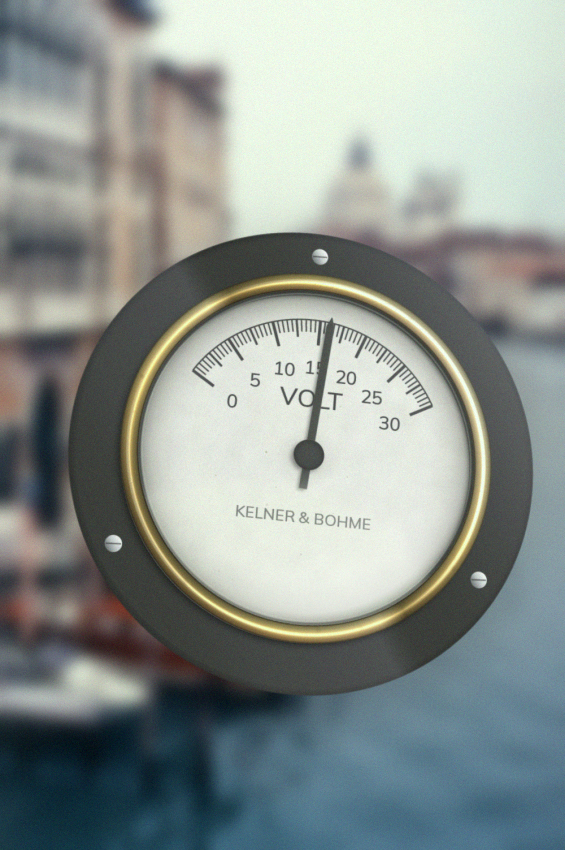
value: 16
